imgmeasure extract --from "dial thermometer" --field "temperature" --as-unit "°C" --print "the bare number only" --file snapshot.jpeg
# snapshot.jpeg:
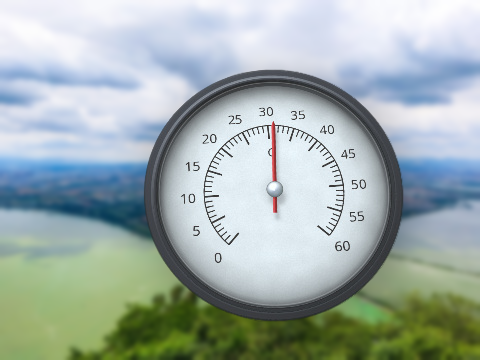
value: 31
